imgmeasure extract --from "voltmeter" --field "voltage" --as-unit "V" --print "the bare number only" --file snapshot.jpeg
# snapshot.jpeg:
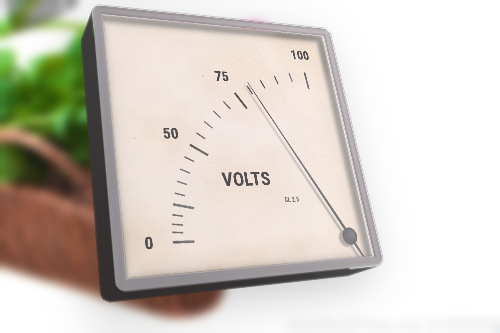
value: 80
